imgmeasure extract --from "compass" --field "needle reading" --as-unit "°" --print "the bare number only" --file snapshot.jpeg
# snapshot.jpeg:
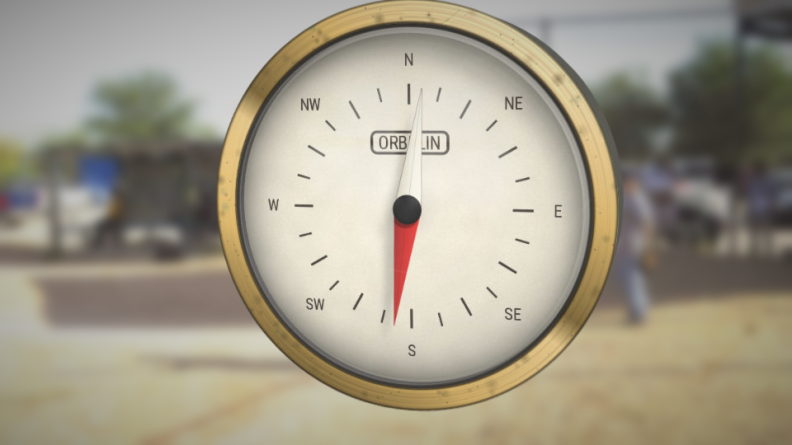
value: 187.5
